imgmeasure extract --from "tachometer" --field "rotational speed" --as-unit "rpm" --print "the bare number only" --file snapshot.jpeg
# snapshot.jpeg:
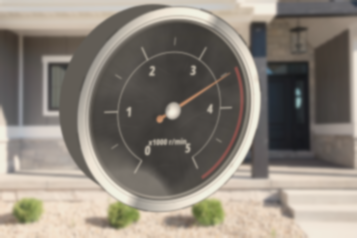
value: 3500
